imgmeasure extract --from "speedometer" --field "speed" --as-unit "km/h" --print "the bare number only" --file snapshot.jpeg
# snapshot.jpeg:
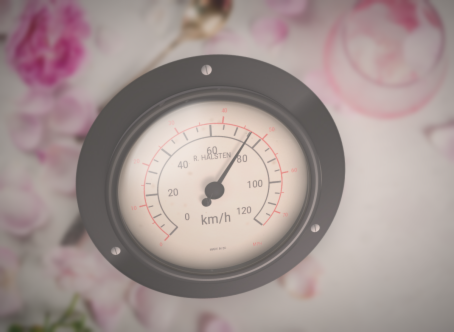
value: 75
